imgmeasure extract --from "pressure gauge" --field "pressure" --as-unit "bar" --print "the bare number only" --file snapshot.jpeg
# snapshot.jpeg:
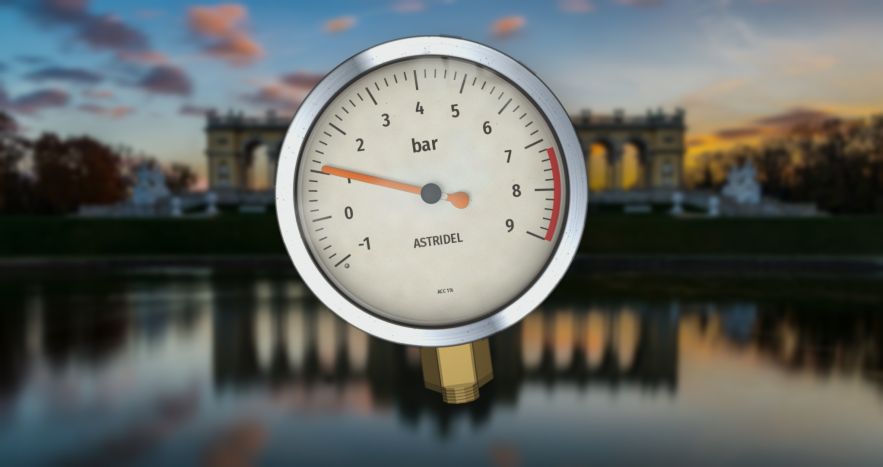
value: 1.1
